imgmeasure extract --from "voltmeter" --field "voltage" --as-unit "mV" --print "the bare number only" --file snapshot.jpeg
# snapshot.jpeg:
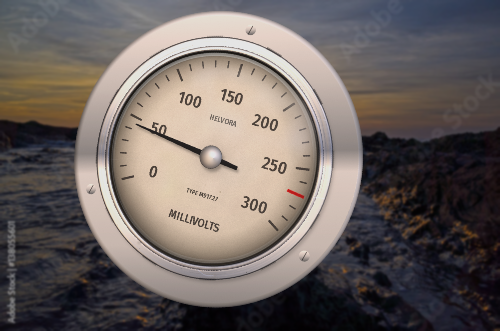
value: 45
